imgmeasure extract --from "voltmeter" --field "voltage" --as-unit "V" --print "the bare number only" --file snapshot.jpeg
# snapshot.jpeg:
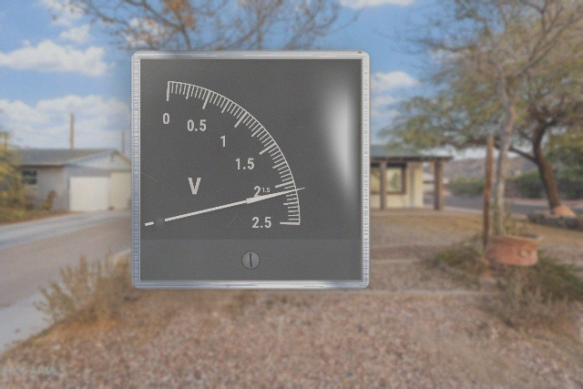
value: 2.1
